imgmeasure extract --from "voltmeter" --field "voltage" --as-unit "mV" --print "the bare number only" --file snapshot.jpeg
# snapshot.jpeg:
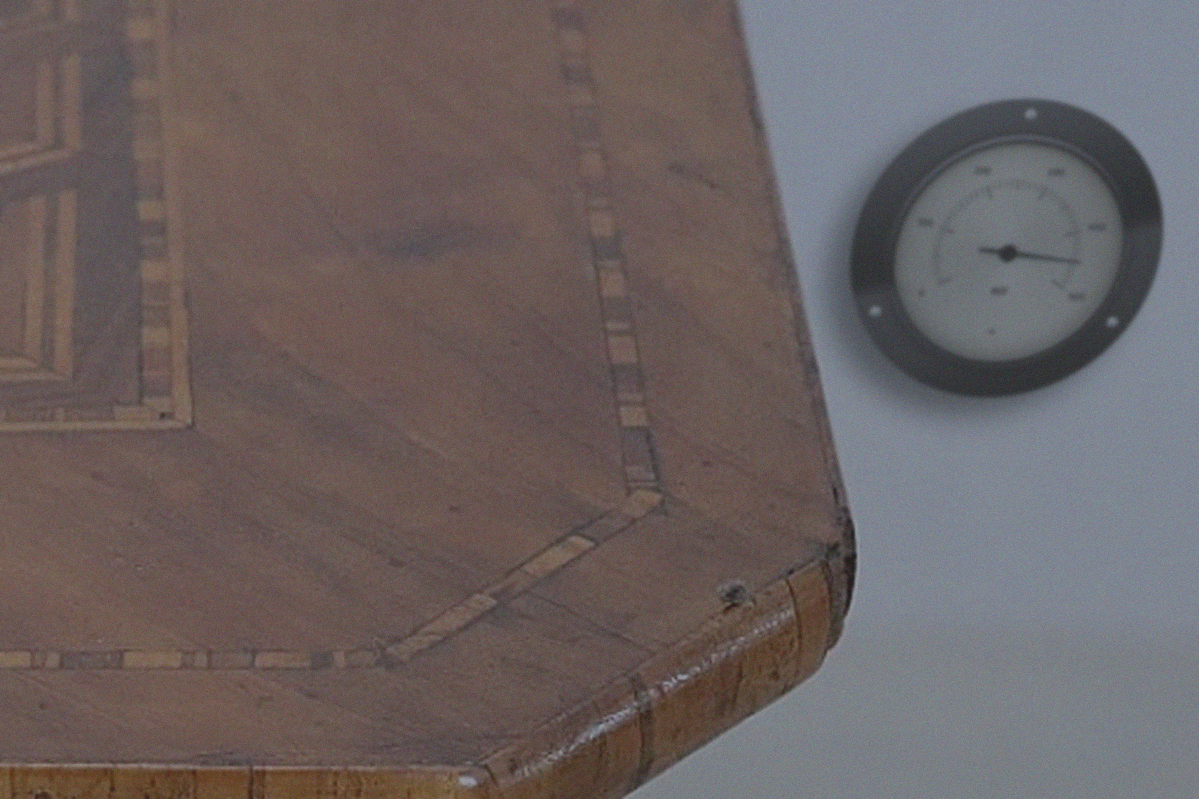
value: 450
